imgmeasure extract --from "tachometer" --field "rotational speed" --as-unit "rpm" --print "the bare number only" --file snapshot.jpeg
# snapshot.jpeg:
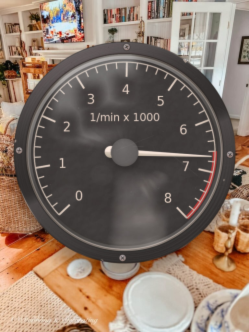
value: 6700
